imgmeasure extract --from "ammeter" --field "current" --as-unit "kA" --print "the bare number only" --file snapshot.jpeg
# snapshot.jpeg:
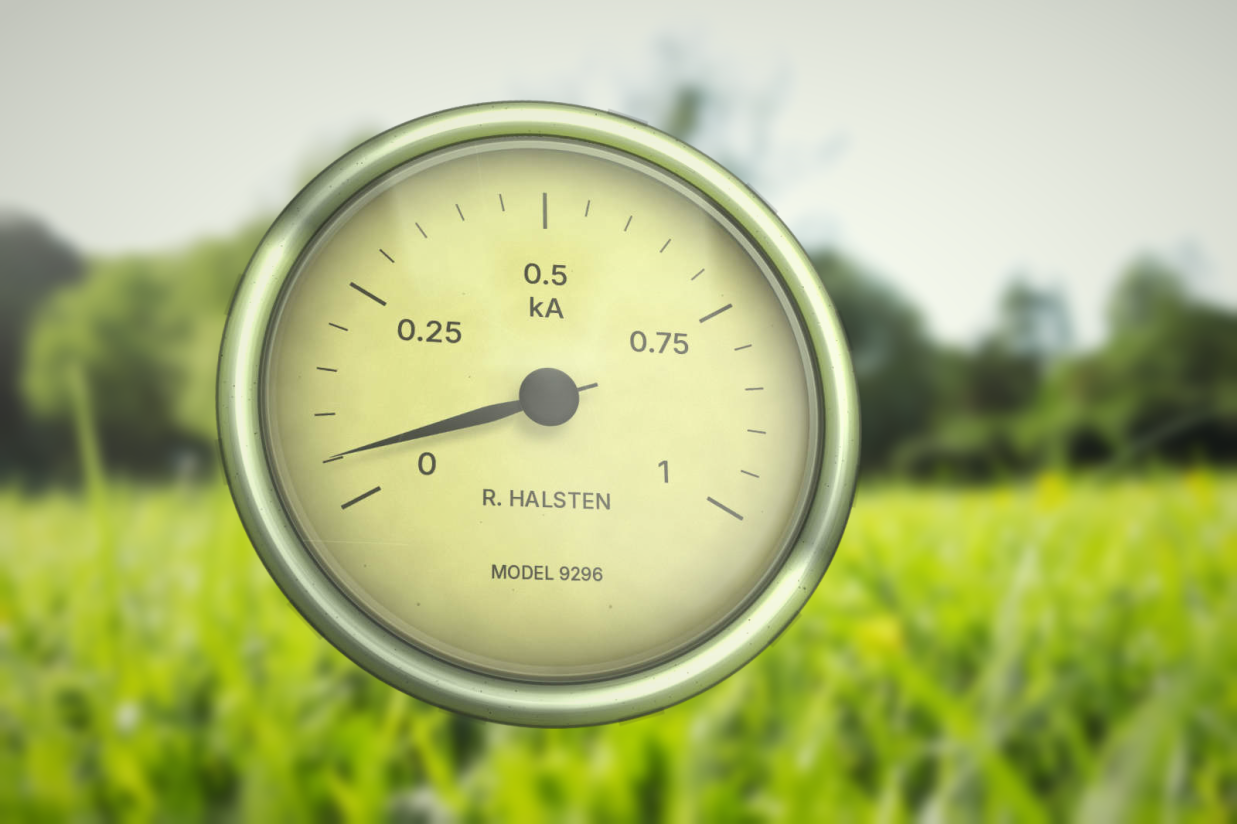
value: 0.05
